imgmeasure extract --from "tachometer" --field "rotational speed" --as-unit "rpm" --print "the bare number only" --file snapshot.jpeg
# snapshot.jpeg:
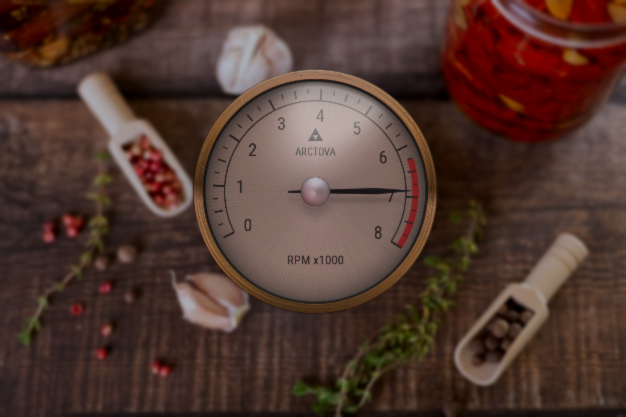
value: 6875
